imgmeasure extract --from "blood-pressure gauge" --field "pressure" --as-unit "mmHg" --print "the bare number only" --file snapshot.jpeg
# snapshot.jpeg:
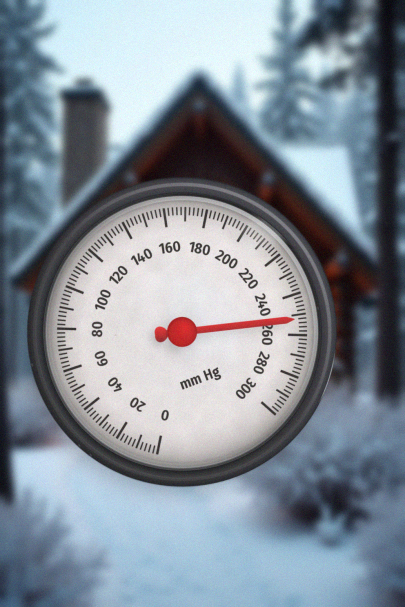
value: 252
